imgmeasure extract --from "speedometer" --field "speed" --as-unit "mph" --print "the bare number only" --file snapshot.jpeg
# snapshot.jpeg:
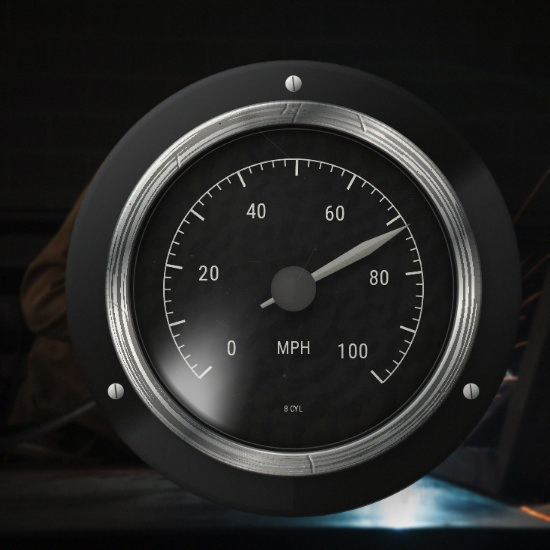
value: 72
